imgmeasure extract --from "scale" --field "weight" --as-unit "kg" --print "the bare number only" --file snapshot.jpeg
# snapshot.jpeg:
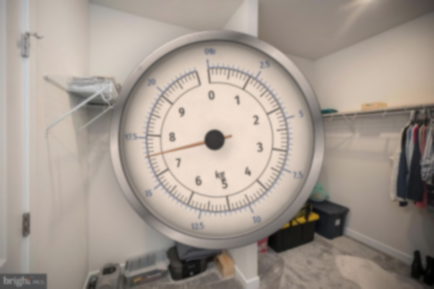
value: 7.5
